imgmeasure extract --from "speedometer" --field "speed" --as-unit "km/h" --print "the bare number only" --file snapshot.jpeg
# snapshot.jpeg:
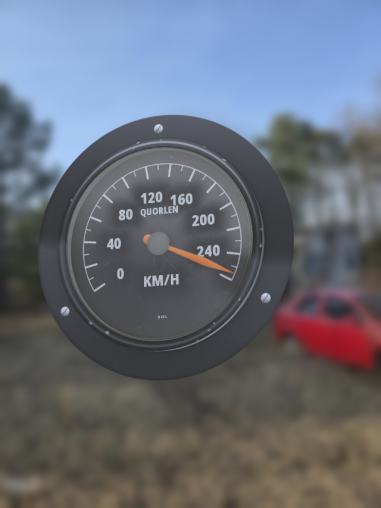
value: 255
